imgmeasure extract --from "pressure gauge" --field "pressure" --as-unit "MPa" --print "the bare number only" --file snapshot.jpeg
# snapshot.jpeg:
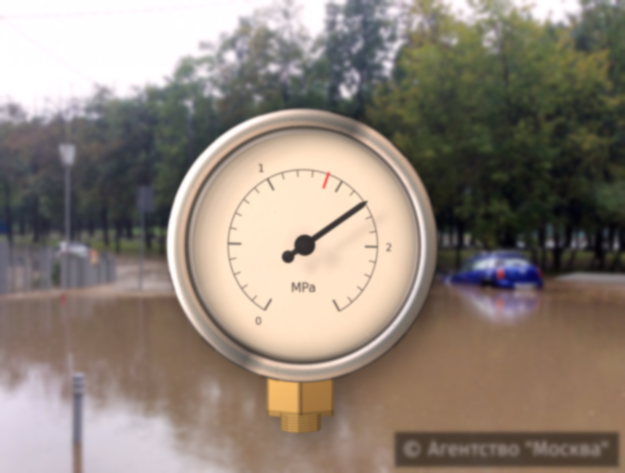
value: 1.7
